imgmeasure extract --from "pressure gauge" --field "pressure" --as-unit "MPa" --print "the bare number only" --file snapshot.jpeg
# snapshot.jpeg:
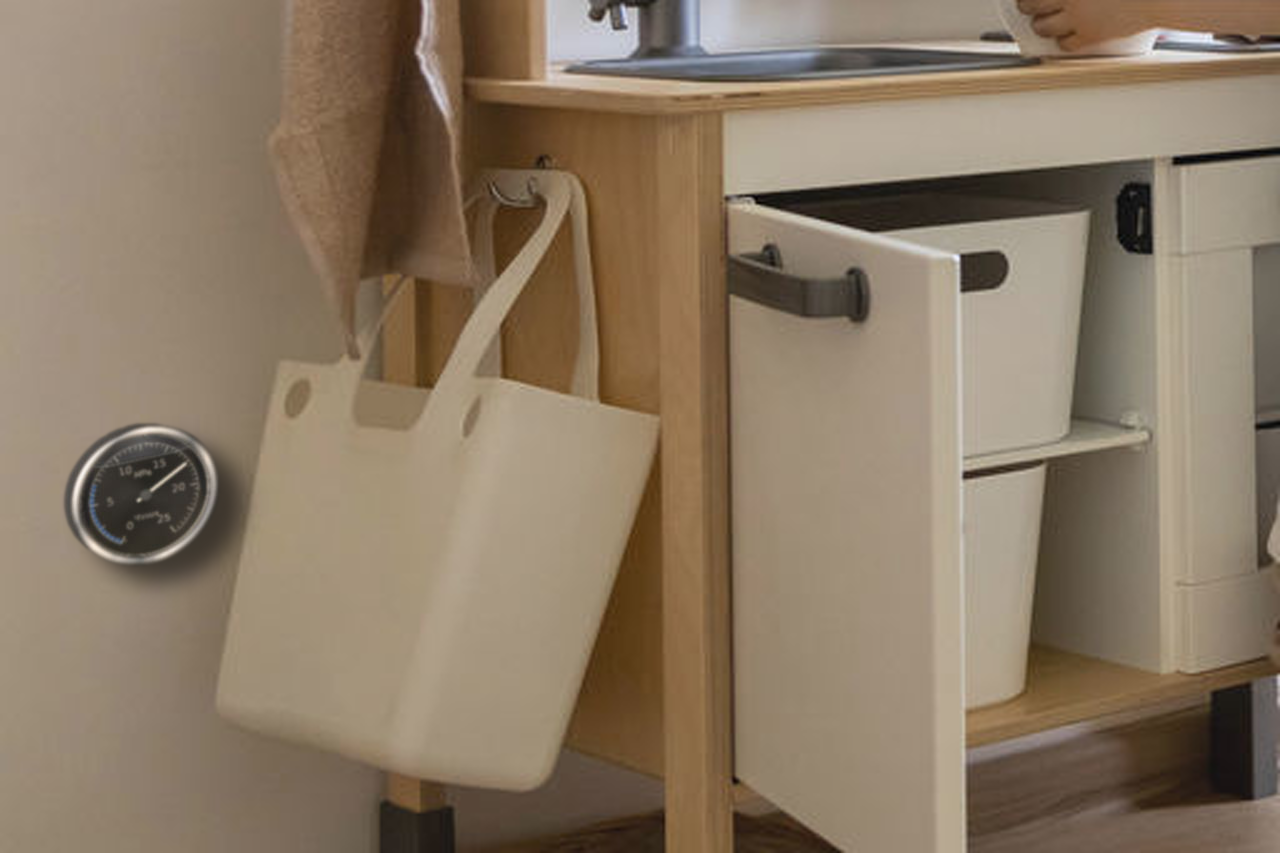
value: 17.5
